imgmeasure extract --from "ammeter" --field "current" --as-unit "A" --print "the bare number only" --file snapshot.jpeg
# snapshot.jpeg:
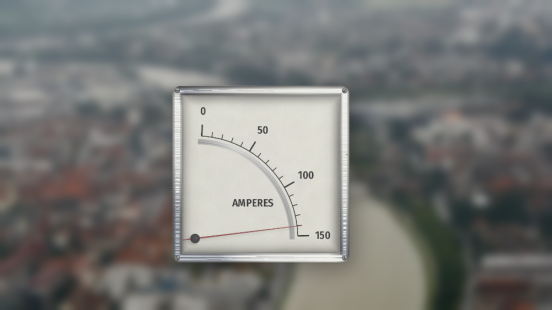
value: 140
